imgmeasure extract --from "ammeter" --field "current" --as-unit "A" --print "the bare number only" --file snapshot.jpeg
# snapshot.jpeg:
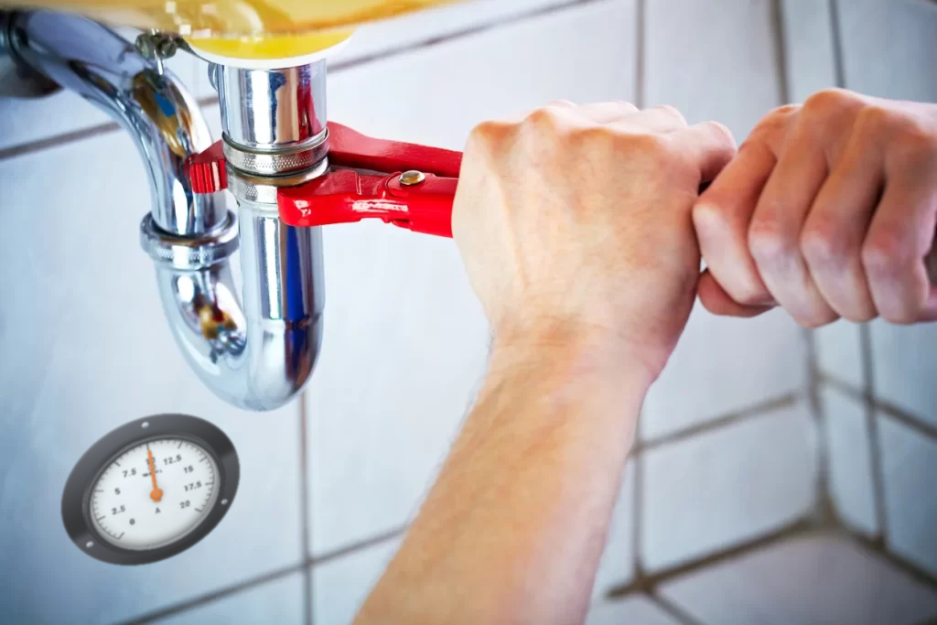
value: 10
